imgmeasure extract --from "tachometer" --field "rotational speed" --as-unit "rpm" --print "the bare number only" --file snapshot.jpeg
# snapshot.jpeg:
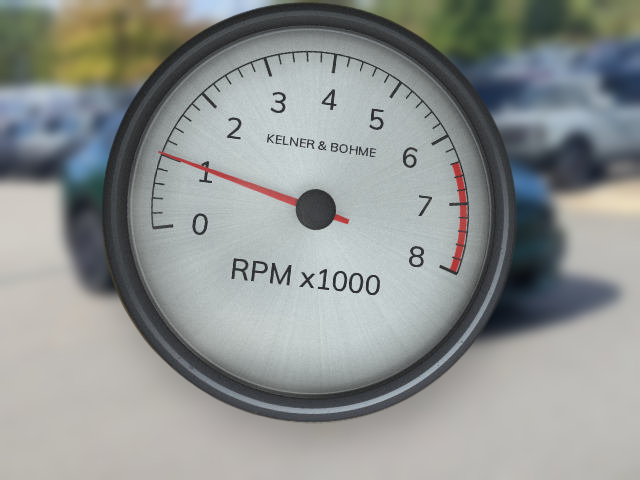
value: 1000
